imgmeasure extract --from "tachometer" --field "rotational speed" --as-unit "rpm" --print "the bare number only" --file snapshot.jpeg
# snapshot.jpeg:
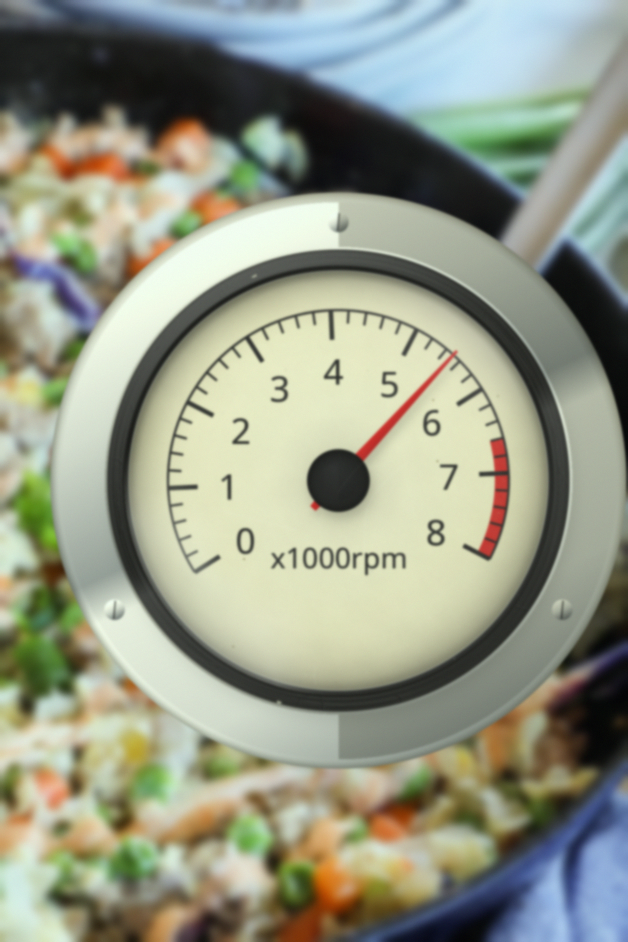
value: 5500
